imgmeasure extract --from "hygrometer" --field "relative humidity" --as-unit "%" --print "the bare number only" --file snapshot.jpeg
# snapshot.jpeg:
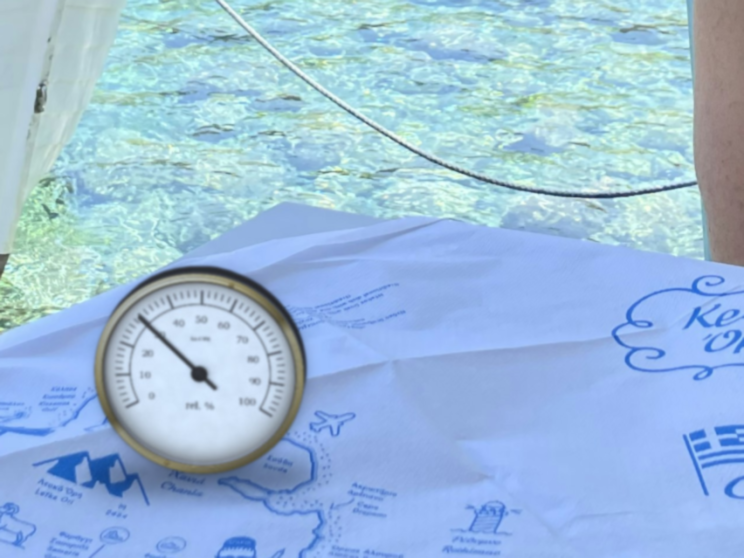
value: 30
